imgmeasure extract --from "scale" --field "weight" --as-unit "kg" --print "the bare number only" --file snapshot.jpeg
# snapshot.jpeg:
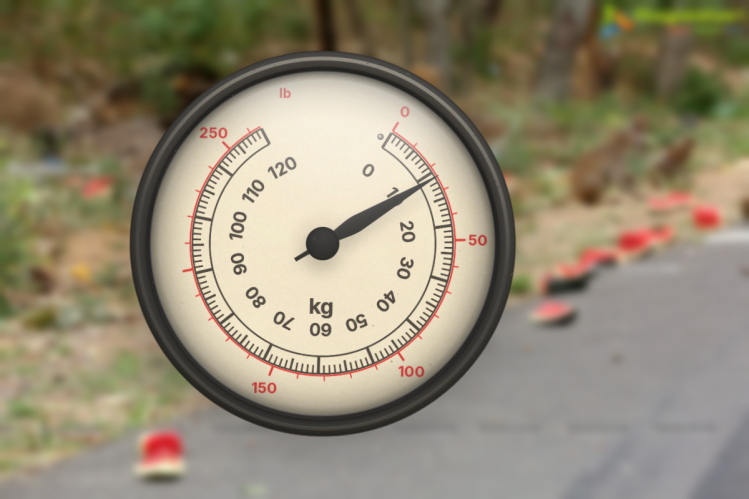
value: 11
